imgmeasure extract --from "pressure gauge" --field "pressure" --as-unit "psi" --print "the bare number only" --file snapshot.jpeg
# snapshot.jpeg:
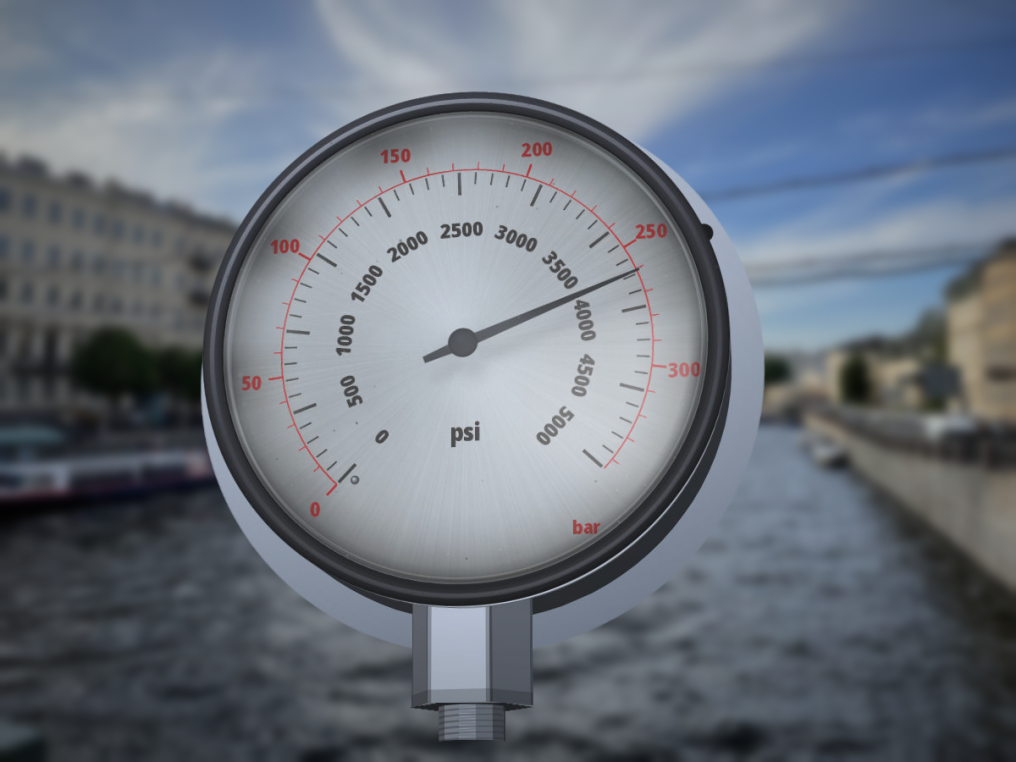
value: 3800
